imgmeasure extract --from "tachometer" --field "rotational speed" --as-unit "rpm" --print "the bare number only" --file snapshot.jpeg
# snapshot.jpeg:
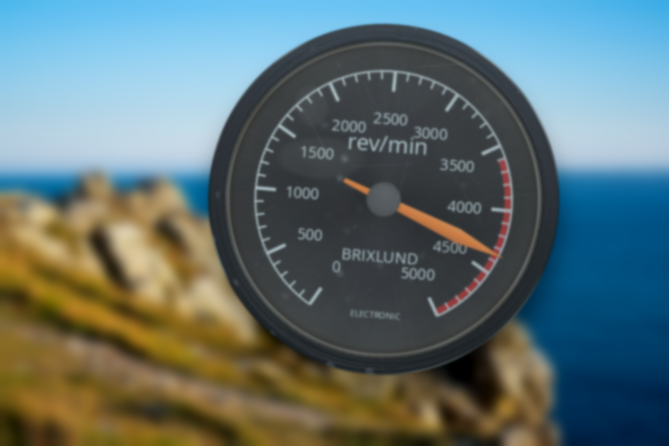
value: 4350
